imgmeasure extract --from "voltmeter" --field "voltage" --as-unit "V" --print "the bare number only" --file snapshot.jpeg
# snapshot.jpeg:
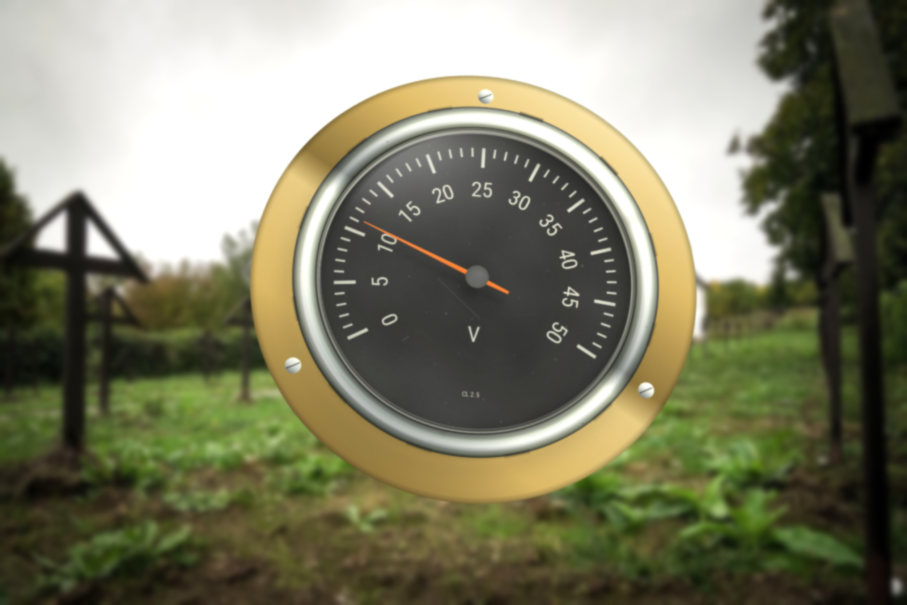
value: 11
